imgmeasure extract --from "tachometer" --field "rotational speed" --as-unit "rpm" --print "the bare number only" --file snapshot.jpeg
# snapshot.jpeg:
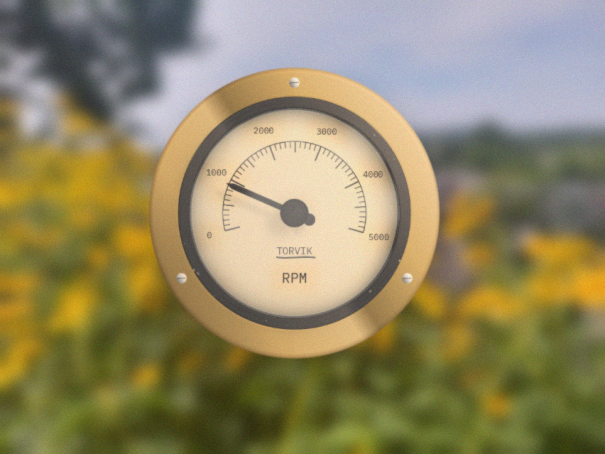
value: 900
